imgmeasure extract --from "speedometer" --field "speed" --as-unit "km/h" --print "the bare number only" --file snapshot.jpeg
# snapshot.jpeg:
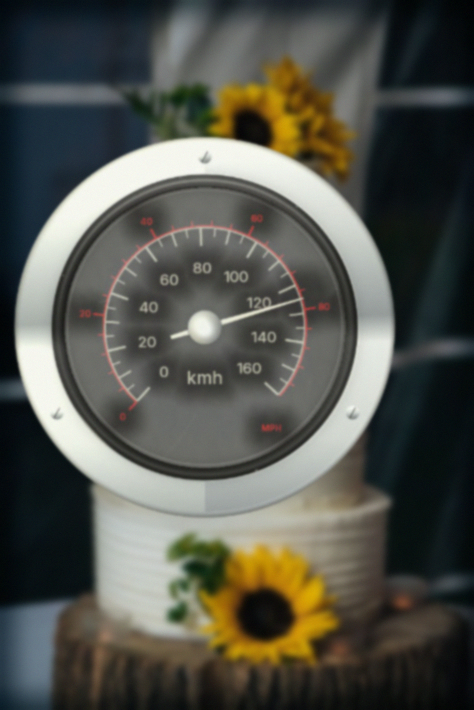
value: 125
